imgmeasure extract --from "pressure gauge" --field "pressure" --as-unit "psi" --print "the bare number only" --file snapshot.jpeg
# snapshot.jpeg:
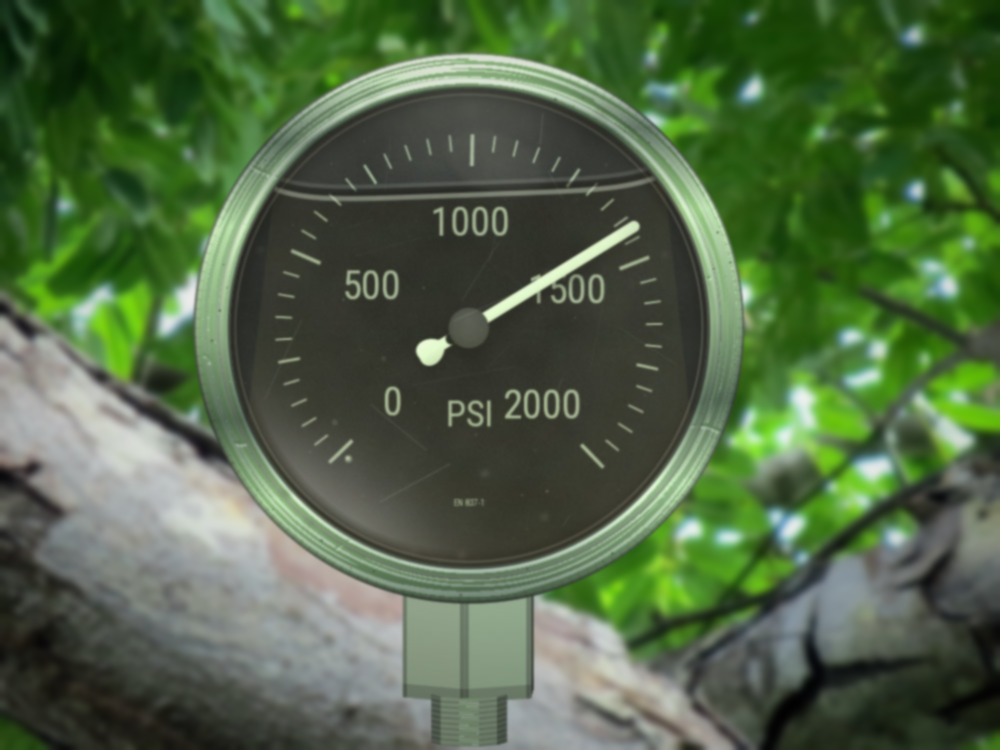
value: 1425
